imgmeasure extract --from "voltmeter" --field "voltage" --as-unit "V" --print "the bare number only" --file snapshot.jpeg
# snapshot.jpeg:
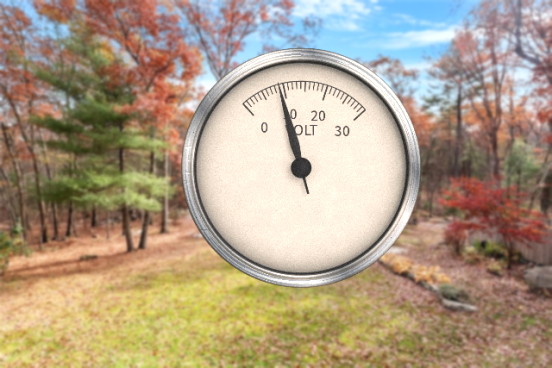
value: 9
